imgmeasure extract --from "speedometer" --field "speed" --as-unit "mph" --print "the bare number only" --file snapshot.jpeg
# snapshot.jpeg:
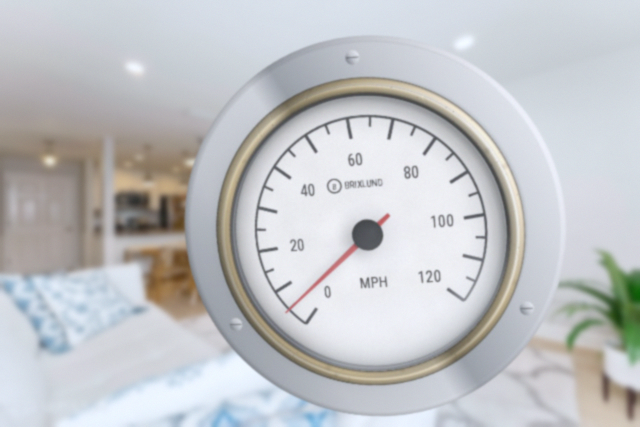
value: 5
